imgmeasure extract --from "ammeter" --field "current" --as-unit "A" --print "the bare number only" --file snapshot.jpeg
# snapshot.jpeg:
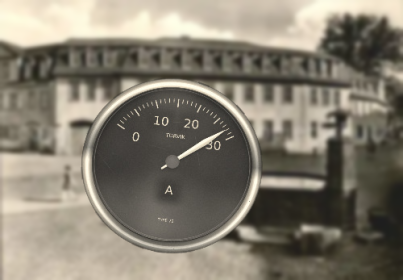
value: 28
